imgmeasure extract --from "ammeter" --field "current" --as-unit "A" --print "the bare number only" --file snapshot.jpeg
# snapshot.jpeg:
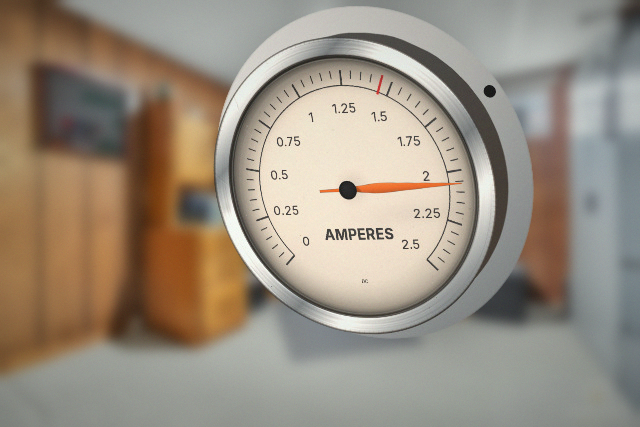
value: 2.05
